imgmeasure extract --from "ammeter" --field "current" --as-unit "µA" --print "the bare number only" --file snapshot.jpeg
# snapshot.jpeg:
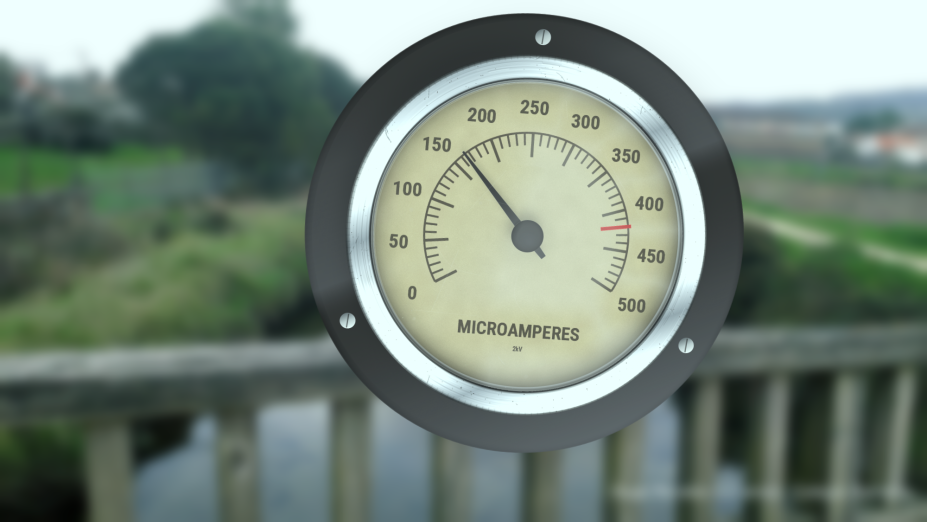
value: 165
